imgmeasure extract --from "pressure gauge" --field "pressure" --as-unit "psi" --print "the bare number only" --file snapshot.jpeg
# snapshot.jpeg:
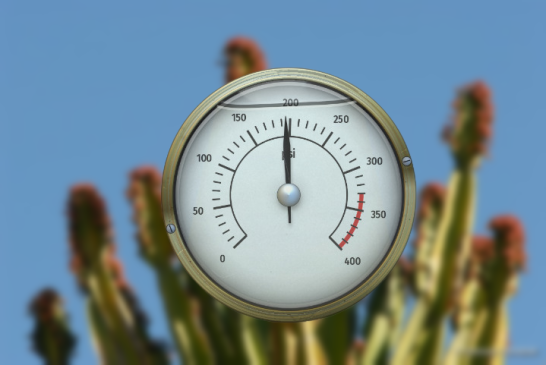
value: 195
